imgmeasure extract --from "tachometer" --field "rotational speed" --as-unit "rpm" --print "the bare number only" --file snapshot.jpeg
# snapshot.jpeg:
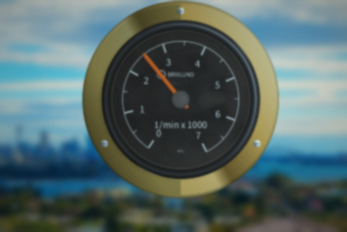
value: 2500
